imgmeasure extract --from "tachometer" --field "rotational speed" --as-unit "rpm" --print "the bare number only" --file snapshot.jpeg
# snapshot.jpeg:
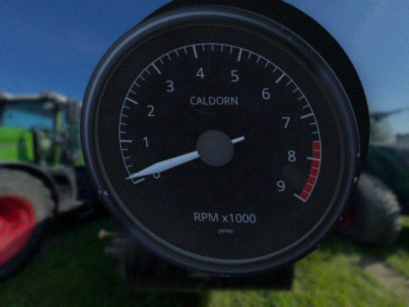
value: 200
